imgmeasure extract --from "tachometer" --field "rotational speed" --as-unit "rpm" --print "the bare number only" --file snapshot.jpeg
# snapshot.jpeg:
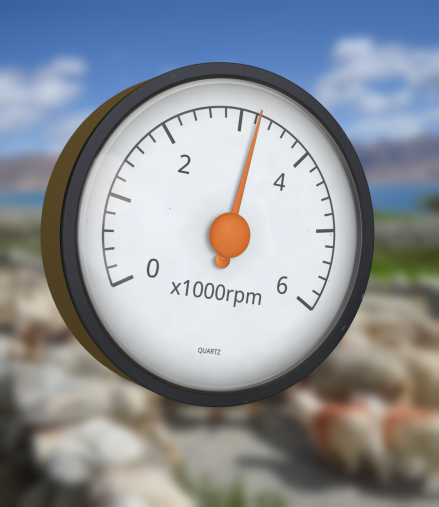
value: 3200
